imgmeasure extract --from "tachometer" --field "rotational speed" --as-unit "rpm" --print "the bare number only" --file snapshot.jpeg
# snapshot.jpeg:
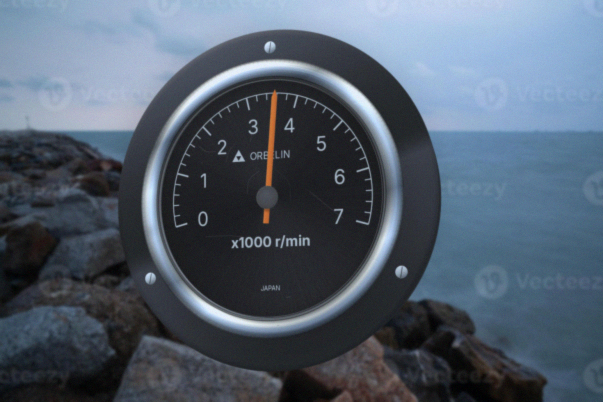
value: 3600
